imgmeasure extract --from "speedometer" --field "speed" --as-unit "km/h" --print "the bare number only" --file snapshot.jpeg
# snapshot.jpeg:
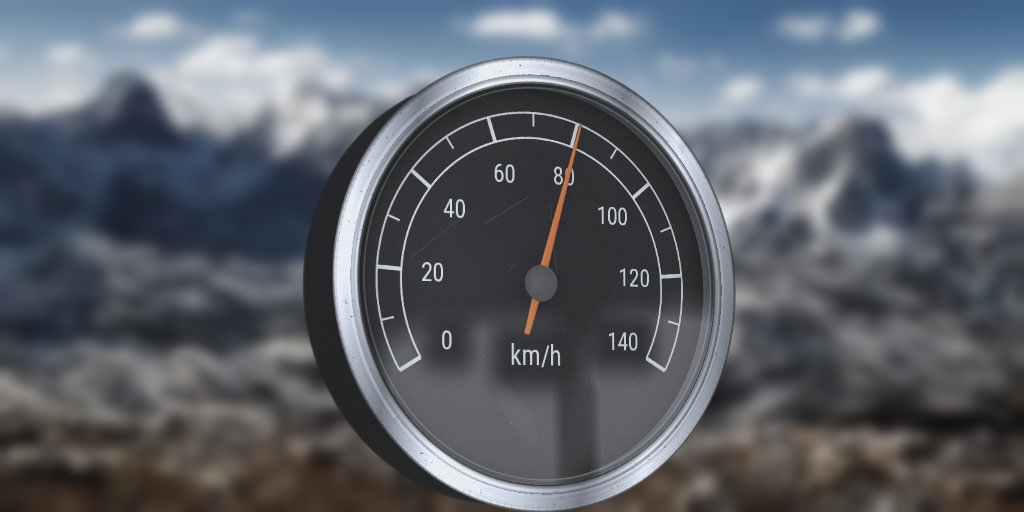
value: 80
